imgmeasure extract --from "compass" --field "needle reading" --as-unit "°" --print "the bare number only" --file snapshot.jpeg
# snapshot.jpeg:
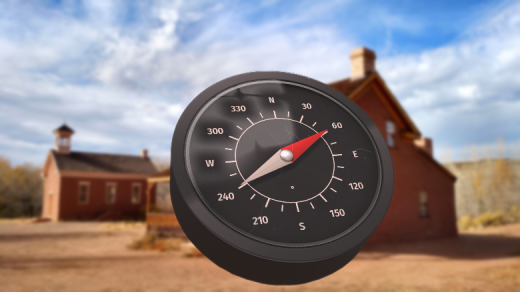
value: 60
